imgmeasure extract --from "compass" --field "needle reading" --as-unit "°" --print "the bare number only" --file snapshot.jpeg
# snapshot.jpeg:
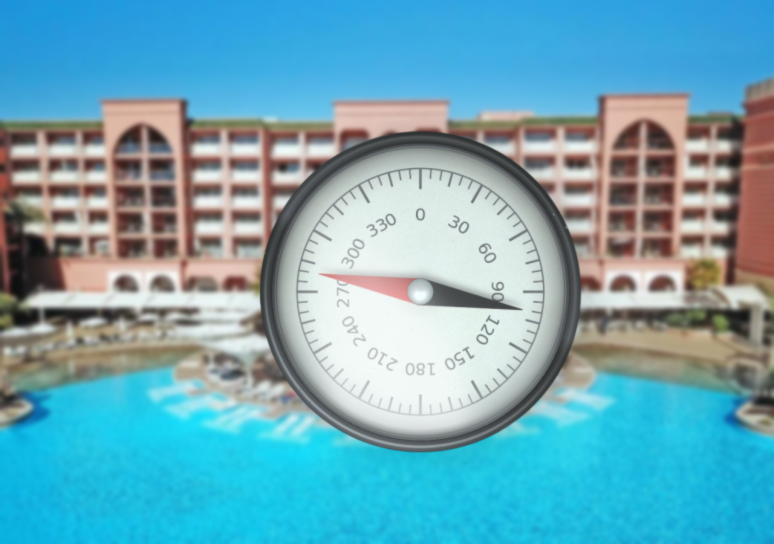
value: 280
